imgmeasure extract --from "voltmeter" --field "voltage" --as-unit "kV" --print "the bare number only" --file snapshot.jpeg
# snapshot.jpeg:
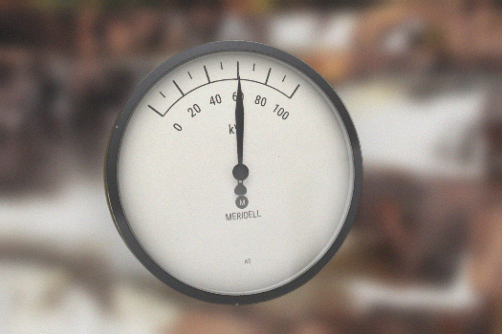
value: 60
